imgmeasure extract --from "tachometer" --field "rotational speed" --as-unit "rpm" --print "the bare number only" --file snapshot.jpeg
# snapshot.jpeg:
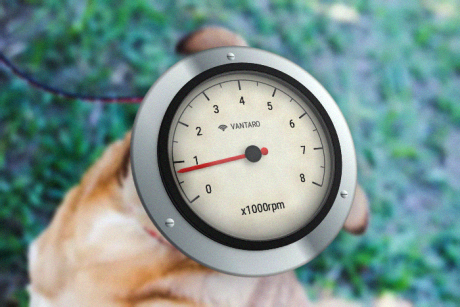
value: 750
